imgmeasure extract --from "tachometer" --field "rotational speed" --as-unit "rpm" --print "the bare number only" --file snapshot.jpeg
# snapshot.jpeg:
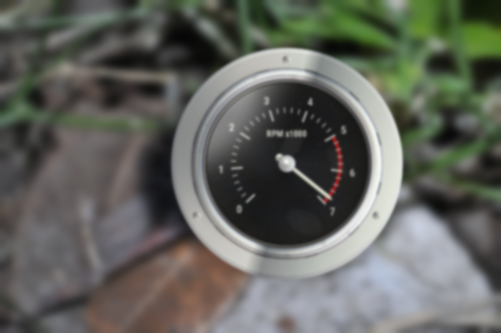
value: 6800
